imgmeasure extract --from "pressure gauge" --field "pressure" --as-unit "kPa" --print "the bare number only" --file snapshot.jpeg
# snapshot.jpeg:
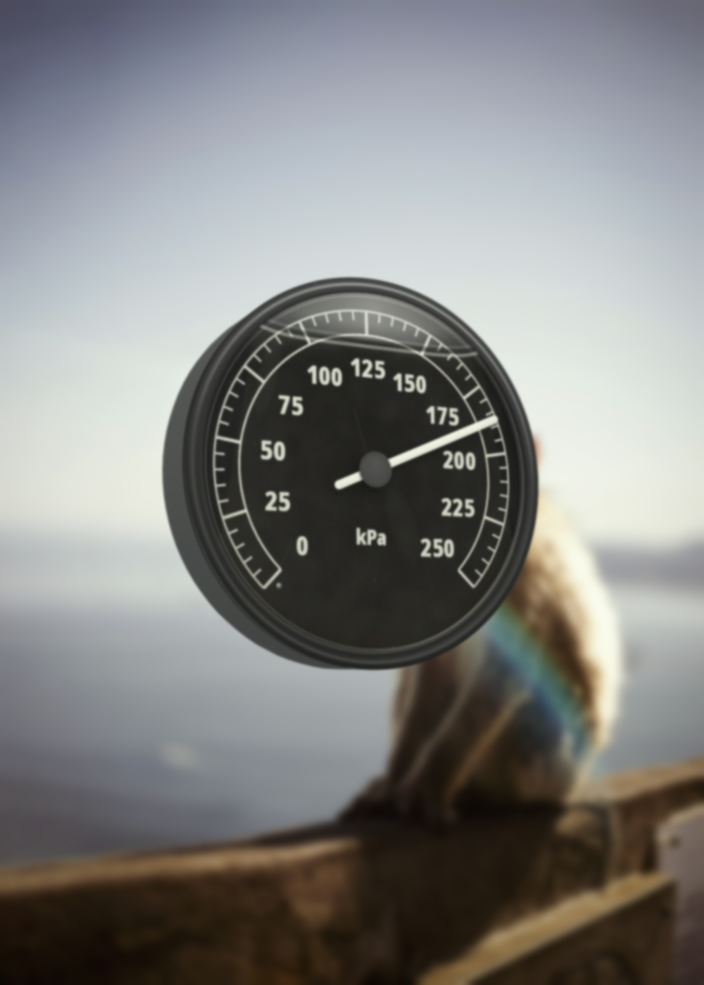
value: 187.5
